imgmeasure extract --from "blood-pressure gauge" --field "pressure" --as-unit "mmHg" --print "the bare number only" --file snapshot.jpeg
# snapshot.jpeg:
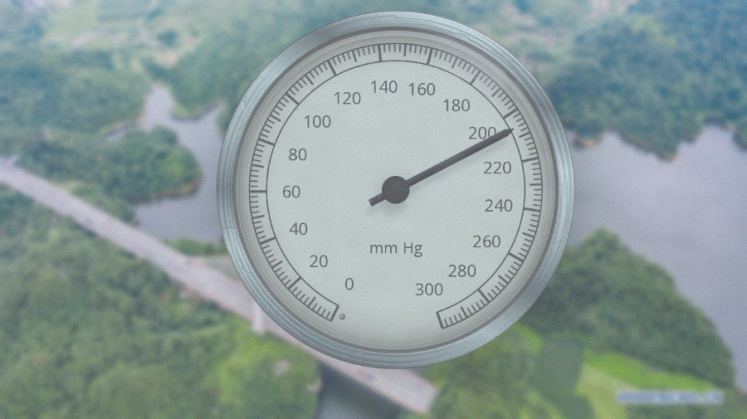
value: 206
